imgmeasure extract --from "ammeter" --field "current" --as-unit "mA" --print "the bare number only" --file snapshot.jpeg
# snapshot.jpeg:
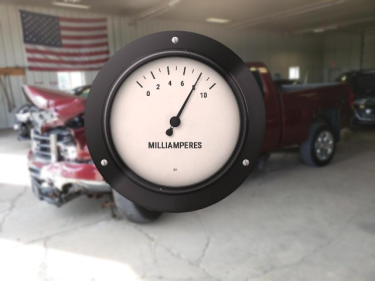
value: 8
